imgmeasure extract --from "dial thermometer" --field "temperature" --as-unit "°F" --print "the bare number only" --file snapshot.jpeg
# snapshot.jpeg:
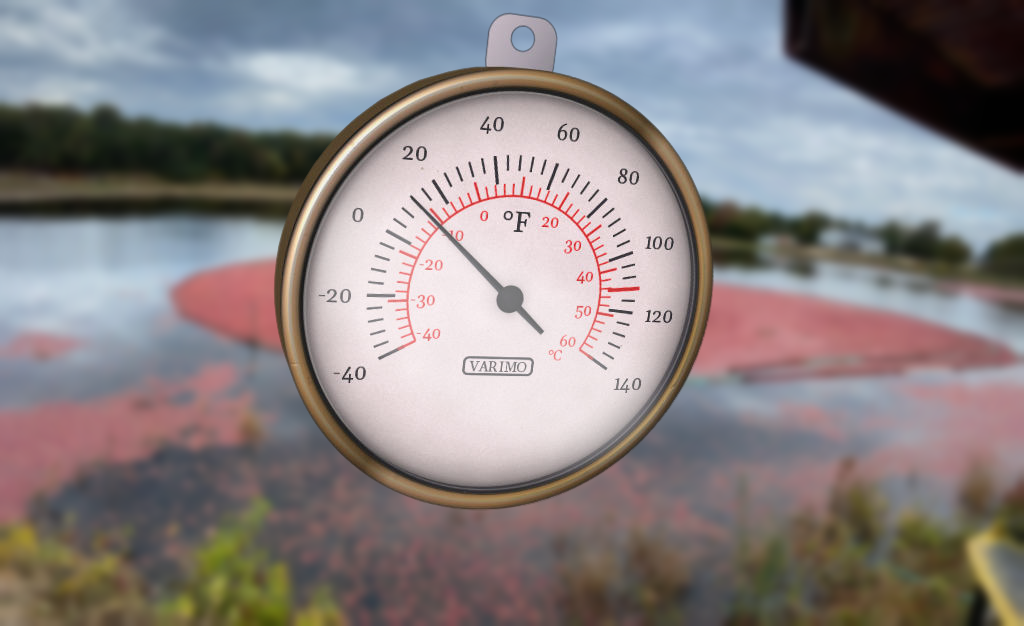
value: 12
